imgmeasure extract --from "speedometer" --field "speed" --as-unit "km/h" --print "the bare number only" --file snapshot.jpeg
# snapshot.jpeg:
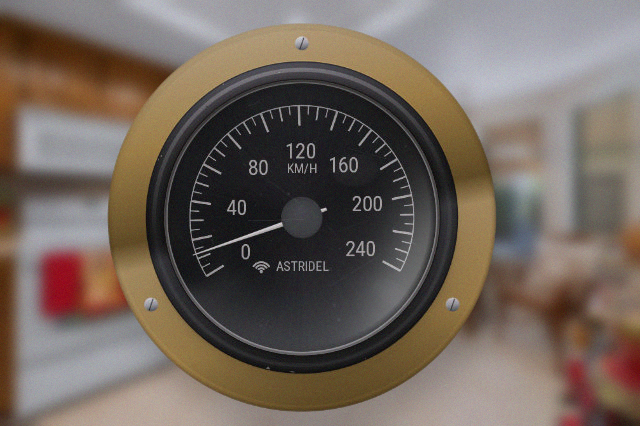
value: 12.5
